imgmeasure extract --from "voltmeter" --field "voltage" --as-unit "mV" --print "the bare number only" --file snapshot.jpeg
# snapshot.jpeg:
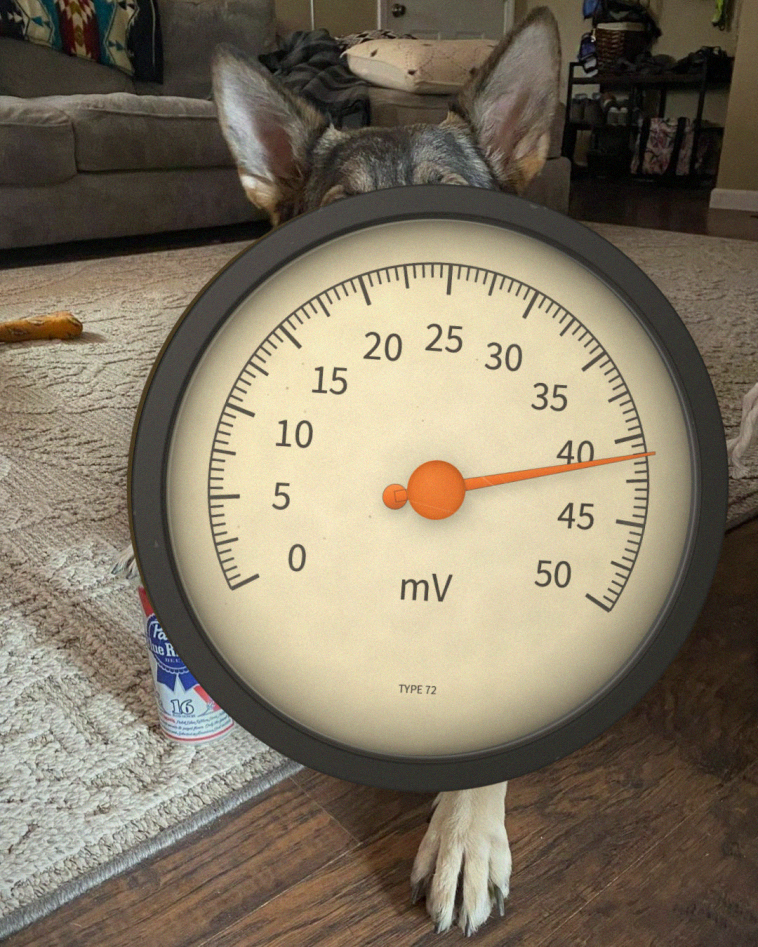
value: 41
